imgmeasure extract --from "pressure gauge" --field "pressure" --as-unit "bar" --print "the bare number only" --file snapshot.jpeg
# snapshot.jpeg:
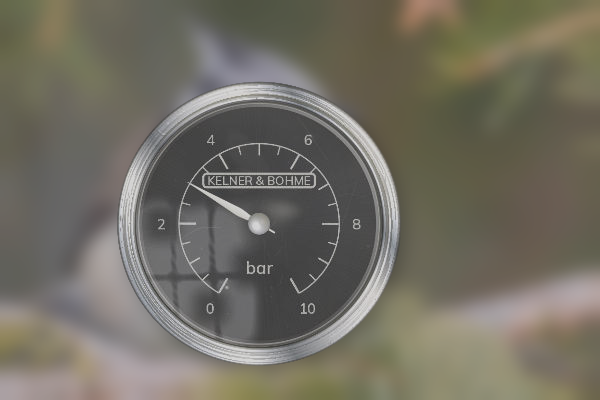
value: 3
